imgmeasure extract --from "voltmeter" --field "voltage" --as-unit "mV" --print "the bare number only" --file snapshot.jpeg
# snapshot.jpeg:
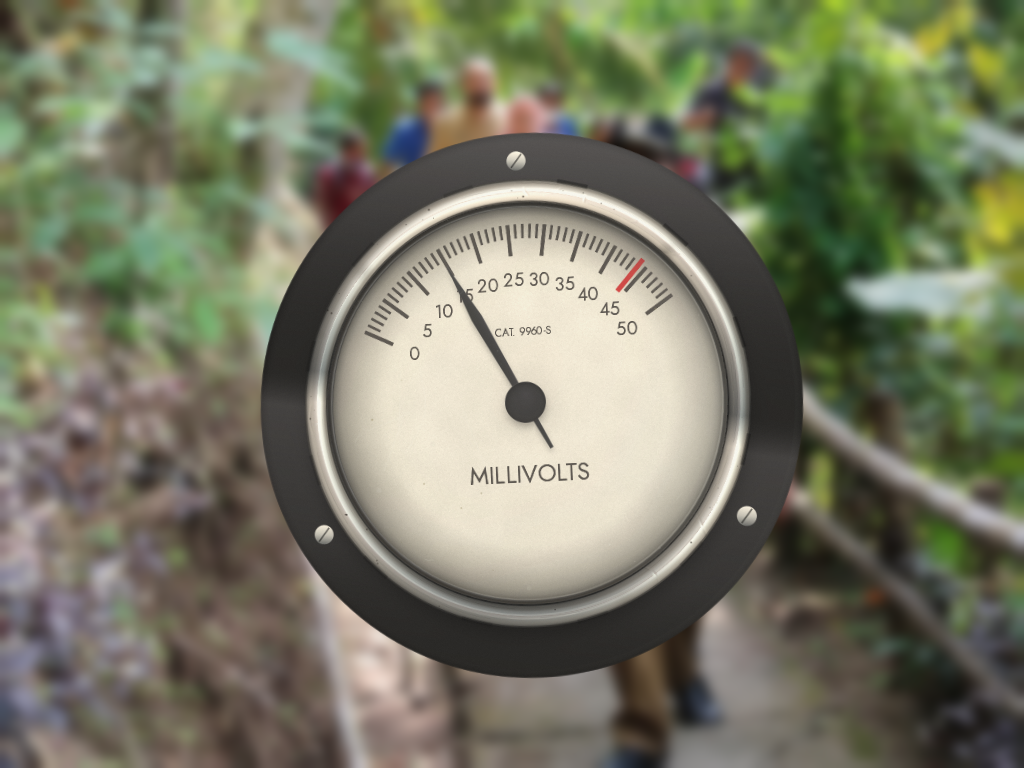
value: 15
